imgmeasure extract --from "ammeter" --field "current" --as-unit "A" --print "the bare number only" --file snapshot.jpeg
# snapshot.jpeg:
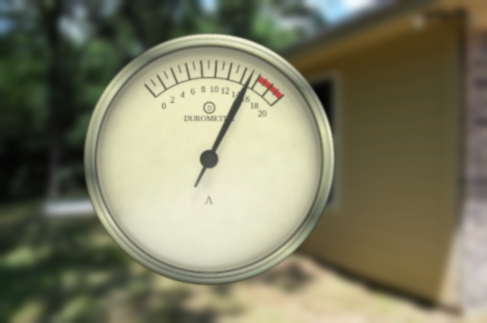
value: 15
